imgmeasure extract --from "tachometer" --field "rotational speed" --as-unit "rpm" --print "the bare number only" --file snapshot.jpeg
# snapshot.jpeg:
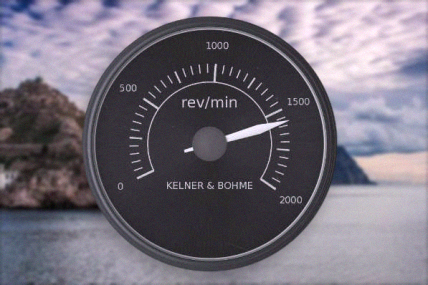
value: 1575
